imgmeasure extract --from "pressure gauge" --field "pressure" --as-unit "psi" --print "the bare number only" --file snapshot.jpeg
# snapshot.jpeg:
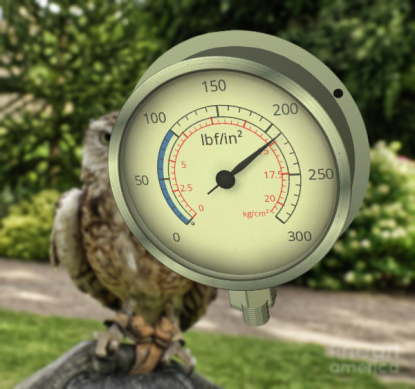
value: 210
